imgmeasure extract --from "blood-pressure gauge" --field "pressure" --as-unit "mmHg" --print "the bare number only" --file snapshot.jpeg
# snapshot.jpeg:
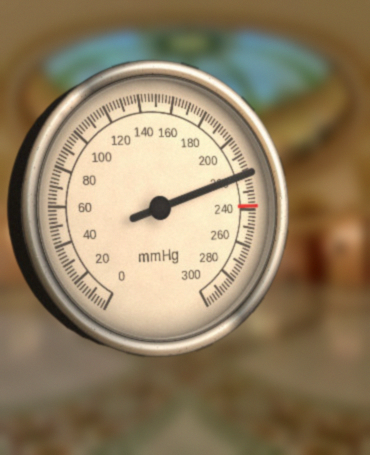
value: 220
